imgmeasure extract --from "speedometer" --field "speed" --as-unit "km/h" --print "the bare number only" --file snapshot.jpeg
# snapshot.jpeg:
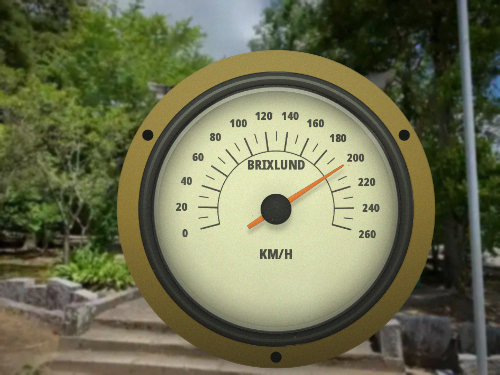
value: 200
